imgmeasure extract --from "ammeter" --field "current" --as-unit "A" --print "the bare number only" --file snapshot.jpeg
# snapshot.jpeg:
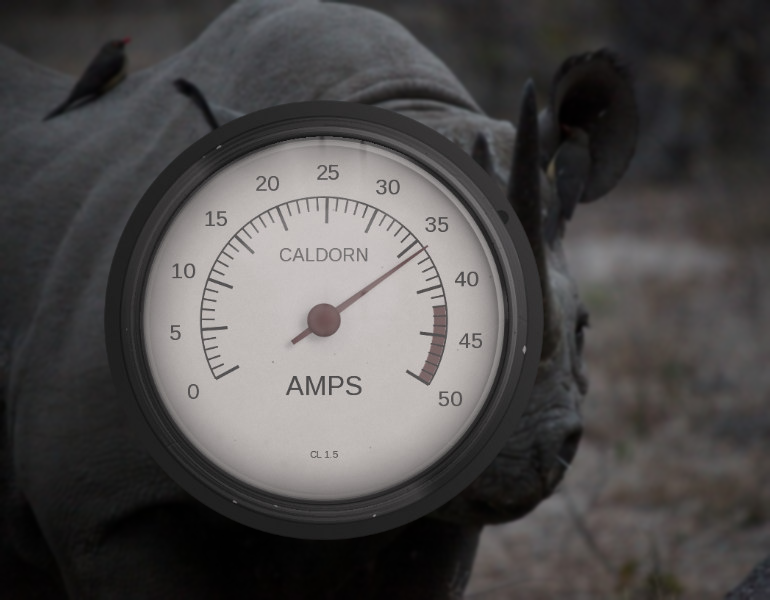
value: 36
